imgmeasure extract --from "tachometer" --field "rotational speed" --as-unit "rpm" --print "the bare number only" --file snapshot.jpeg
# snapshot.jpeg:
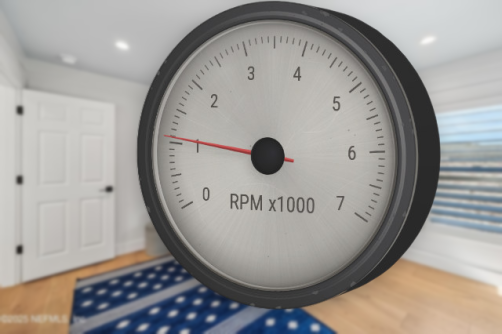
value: 1100
